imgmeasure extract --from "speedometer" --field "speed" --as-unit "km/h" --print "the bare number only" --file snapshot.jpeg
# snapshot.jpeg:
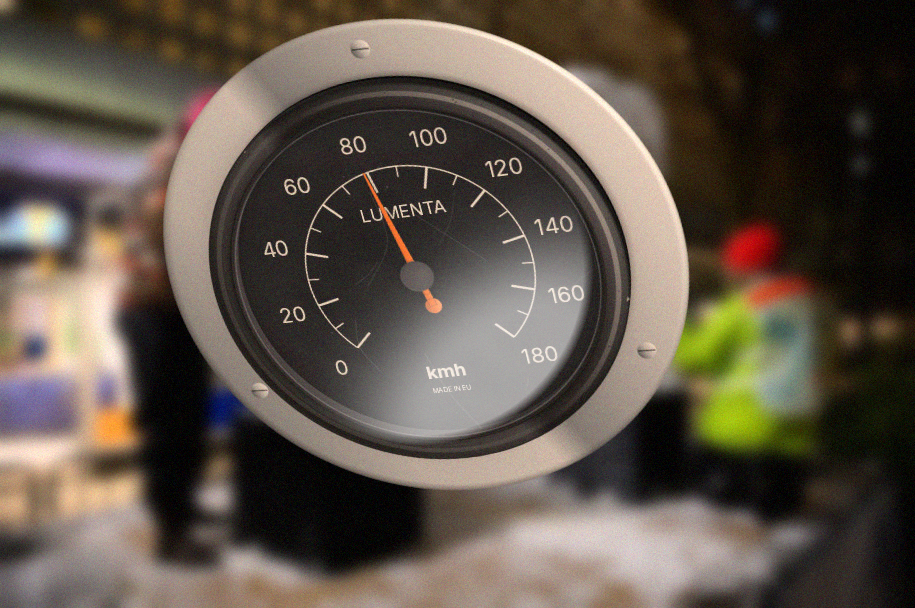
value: 80
